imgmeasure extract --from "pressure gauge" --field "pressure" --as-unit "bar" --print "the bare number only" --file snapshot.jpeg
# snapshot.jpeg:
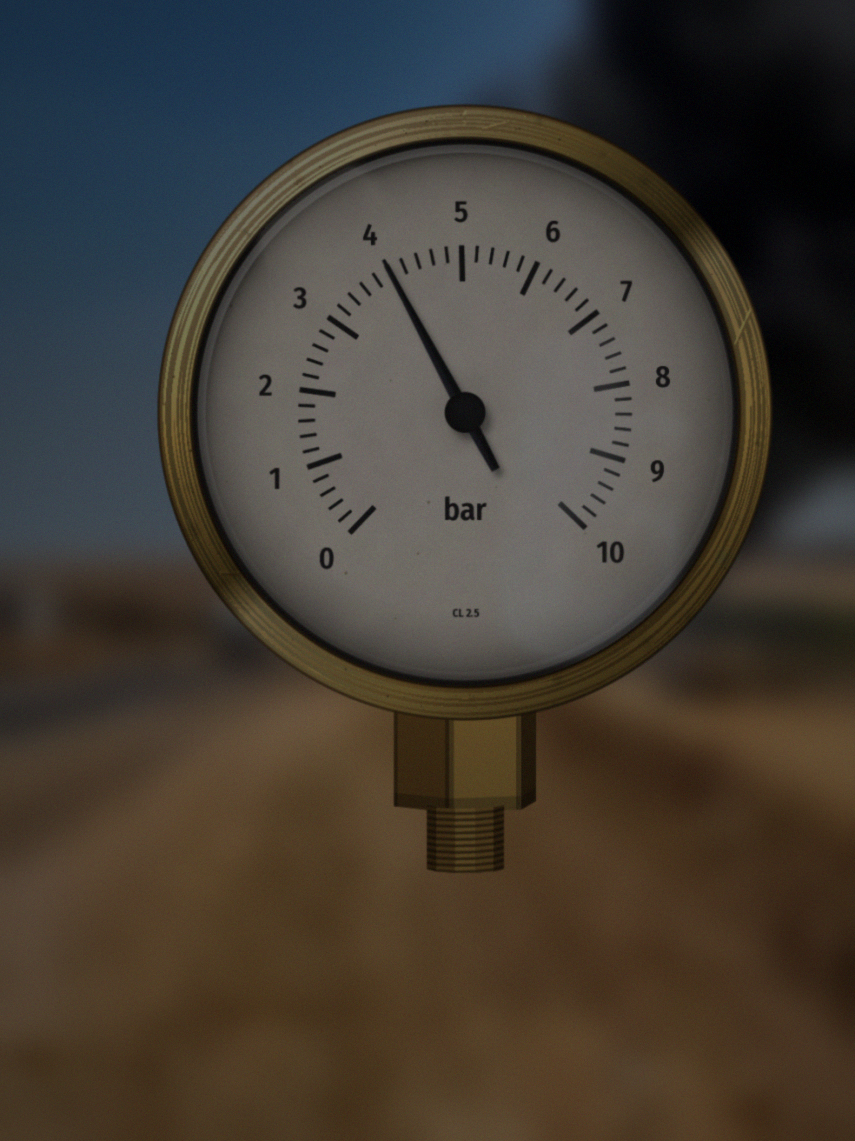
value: 4
